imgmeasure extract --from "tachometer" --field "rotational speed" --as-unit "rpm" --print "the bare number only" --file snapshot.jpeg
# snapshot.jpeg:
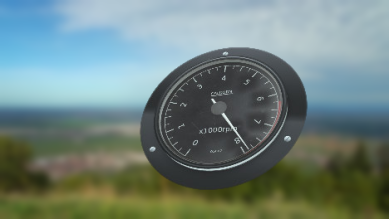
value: 7875
